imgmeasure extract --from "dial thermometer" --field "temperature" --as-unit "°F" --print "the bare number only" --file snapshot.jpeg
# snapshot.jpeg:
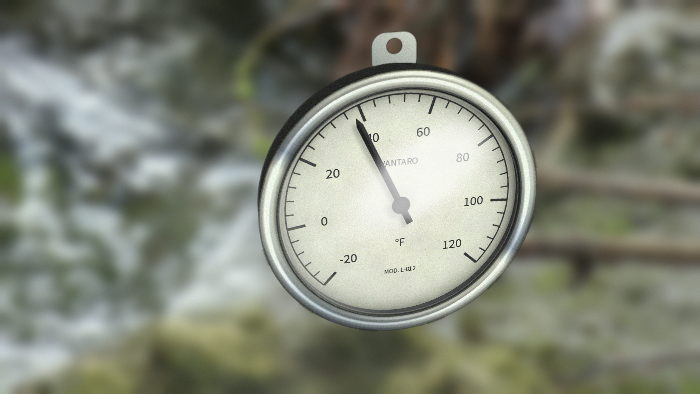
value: 38
